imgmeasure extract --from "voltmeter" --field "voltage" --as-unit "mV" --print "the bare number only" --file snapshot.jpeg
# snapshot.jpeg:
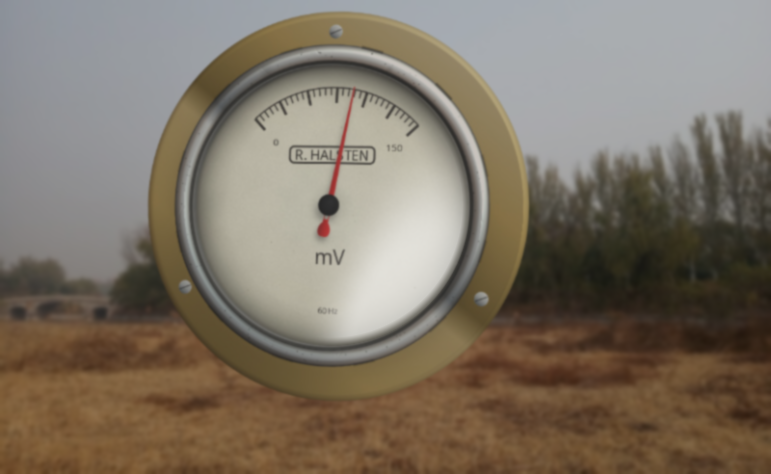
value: 90
